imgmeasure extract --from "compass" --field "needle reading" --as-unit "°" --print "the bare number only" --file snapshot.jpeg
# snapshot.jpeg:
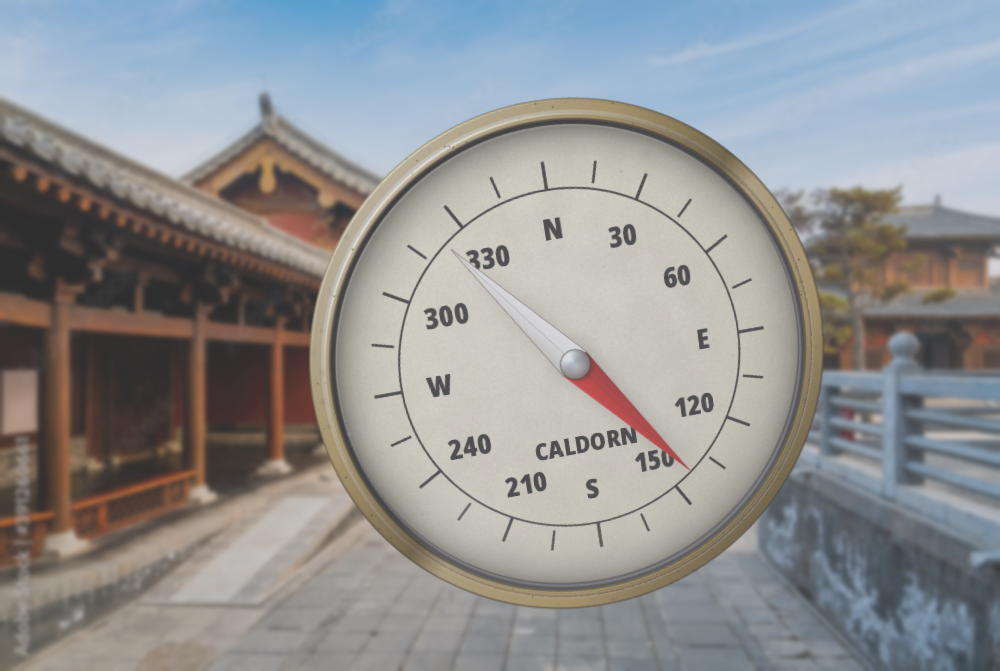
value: 142.5
